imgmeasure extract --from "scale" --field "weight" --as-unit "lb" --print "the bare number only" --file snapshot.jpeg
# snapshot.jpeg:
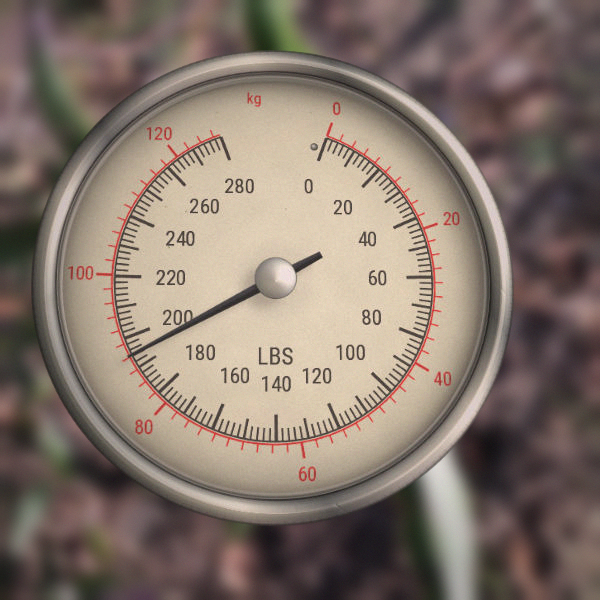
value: 194
